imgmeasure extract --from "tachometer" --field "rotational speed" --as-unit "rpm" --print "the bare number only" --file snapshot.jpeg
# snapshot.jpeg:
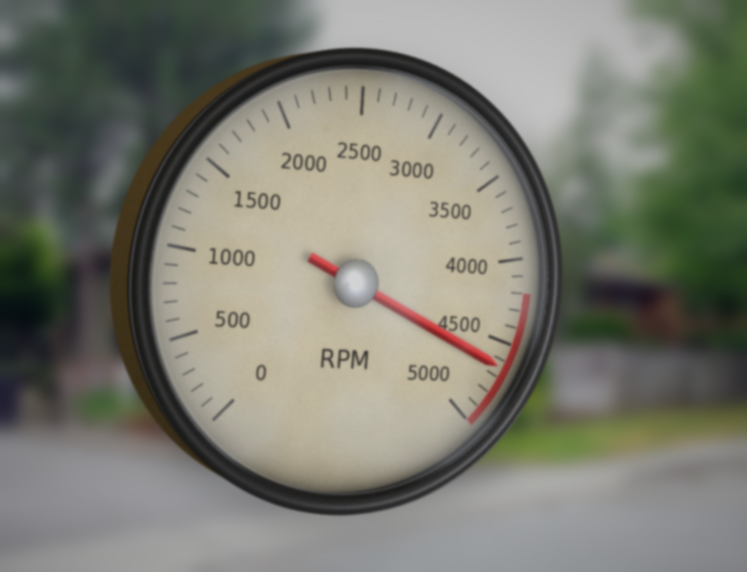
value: 4650
